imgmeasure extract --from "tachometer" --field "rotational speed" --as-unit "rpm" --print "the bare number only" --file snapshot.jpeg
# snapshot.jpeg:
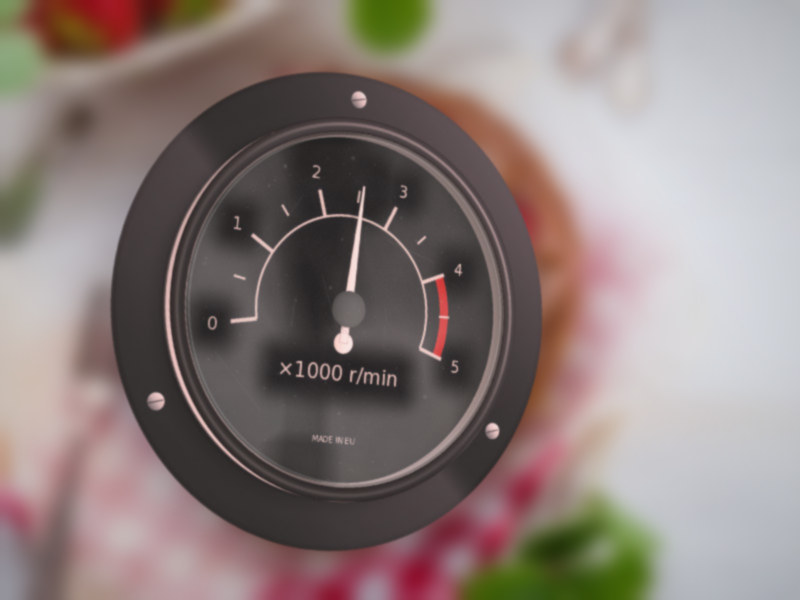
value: 2500
